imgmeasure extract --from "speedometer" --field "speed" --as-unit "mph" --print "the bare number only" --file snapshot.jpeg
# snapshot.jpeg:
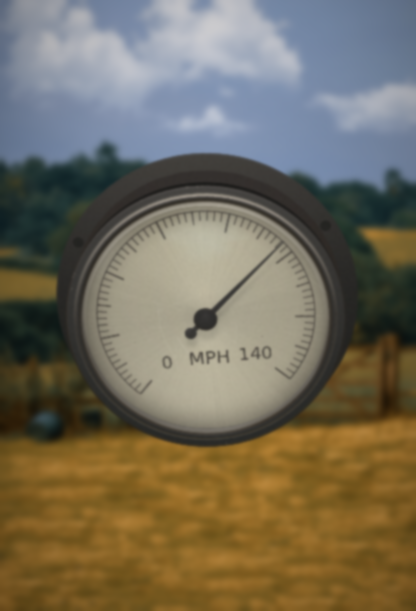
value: 96
